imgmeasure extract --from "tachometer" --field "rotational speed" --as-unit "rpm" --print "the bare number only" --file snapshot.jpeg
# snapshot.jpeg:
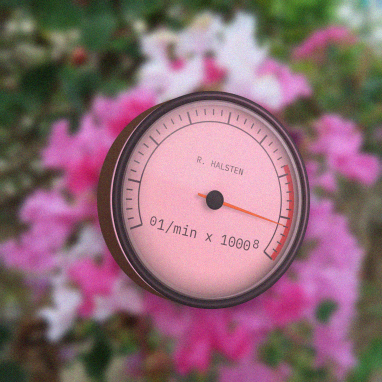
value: 7200
